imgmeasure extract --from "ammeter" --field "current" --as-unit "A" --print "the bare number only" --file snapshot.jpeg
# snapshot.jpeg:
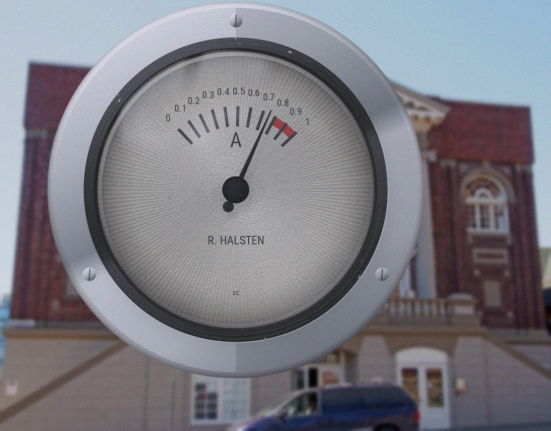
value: 0.75
